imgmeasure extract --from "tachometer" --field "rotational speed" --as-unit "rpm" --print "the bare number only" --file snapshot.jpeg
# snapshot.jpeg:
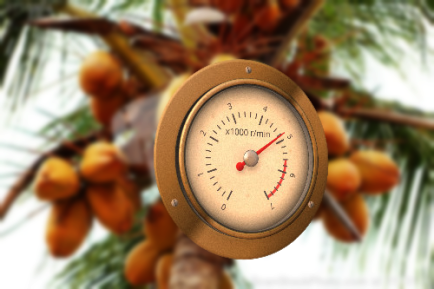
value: 4800
